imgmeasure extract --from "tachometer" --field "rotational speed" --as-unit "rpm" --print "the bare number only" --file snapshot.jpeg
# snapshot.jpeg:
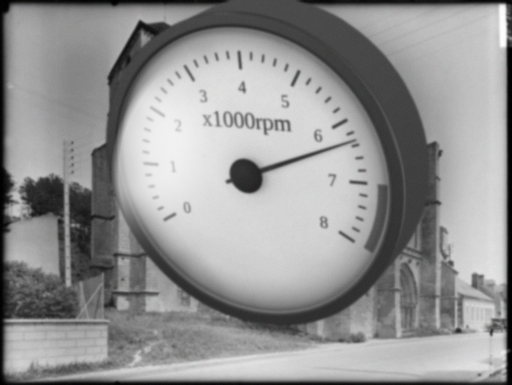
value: 6300
